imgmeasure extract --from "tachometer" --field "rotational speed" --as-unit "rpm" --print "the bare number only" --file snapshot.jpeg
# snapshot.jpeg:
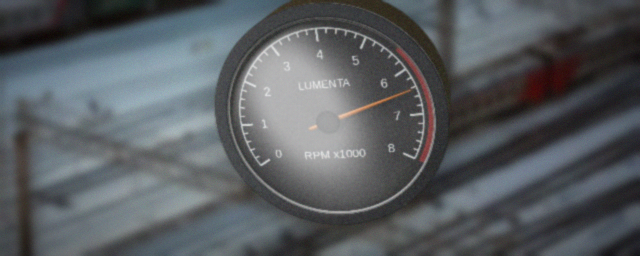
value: 6400
